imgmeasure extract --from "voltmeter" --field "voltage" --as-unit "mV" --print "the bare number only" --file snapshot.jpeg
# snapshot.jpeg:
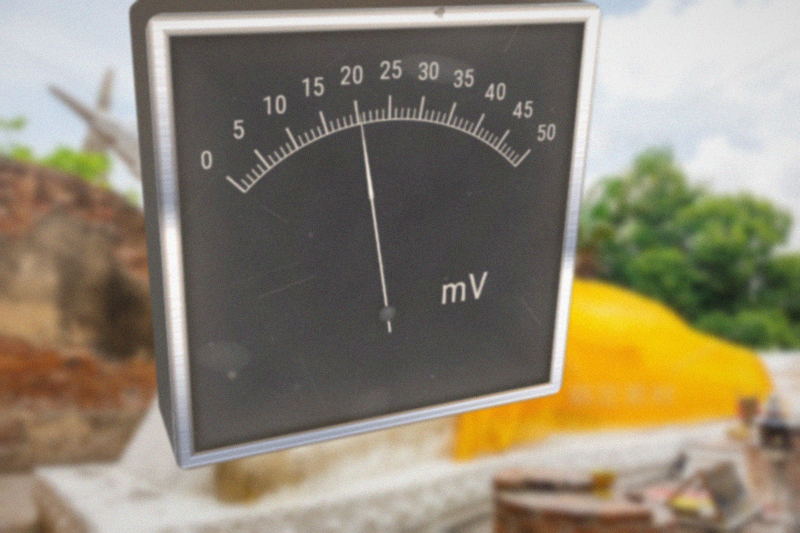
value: 20
